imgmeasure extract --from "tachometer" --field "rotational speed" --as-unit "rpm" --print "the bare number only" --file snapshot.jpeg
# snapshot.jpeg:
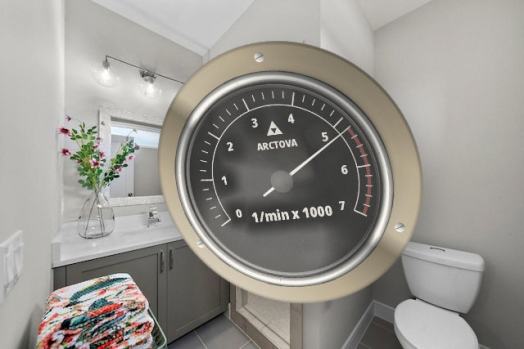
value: 5200
